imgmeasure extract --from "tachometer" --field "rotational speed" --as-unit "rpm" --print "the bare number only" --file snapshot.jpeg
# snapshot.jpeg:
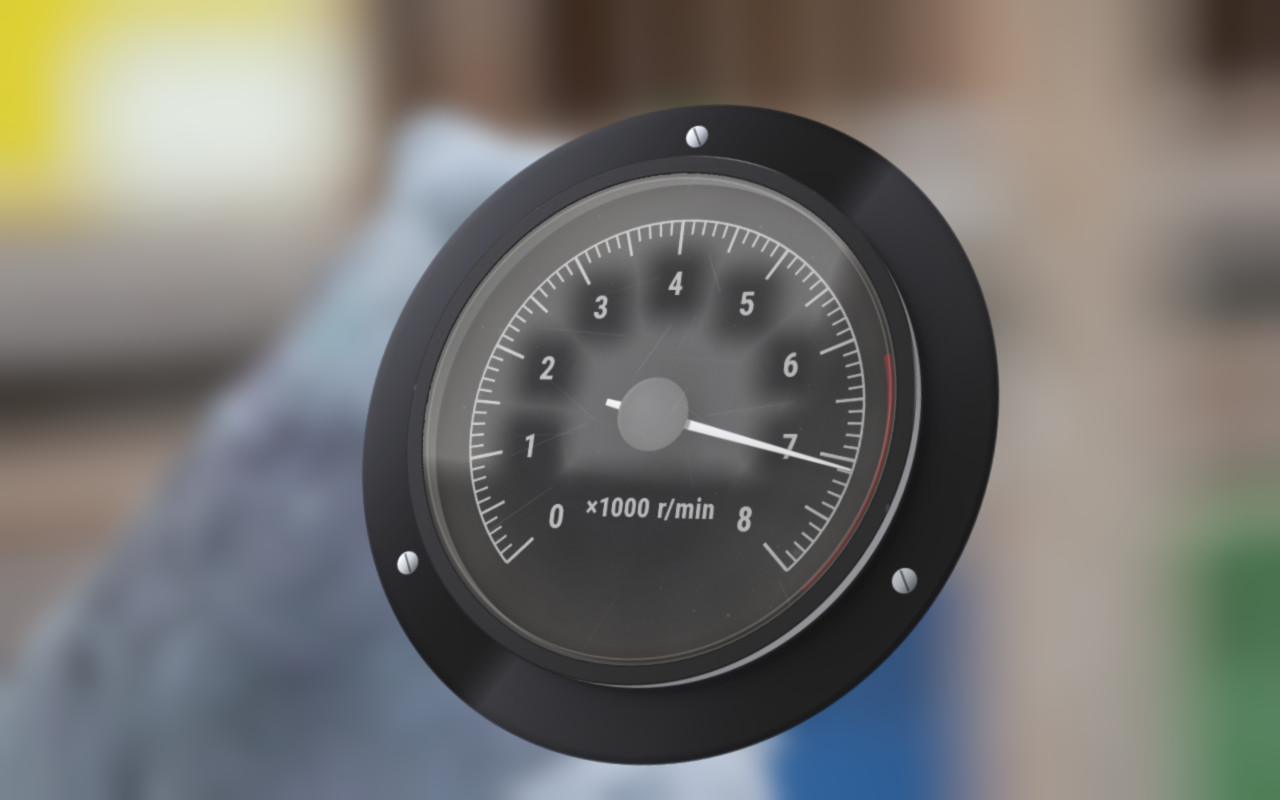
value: 7100
